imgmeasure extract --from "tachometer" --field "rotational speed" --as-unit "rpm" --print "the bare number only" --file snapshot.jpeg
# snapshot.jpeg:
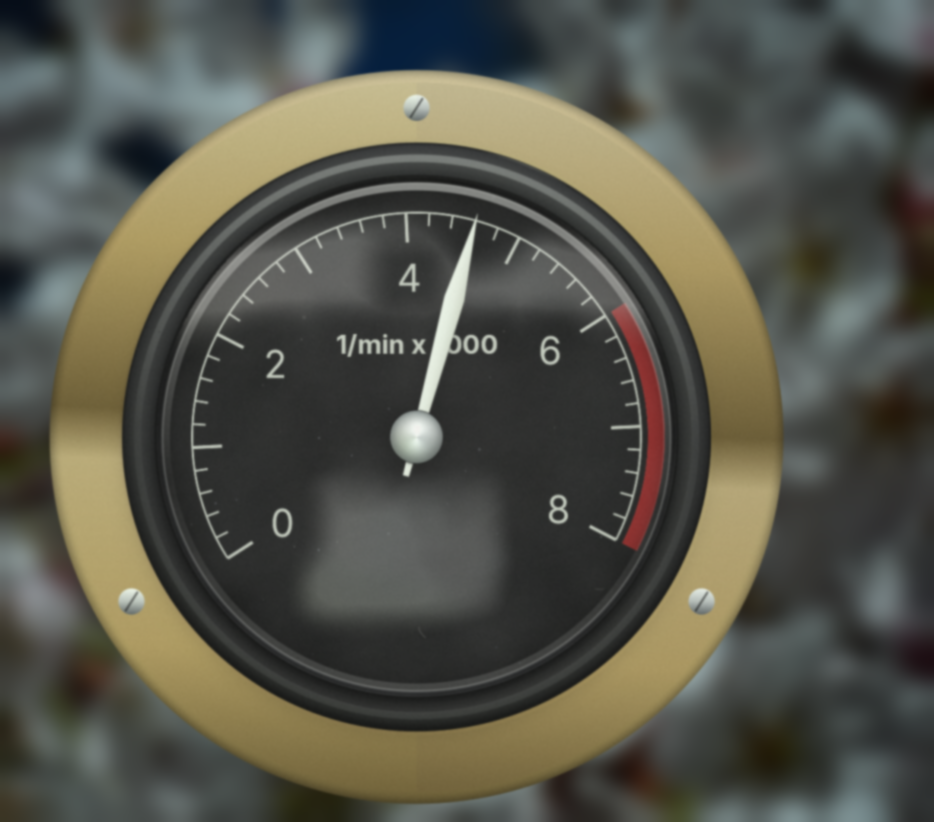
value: 4600
